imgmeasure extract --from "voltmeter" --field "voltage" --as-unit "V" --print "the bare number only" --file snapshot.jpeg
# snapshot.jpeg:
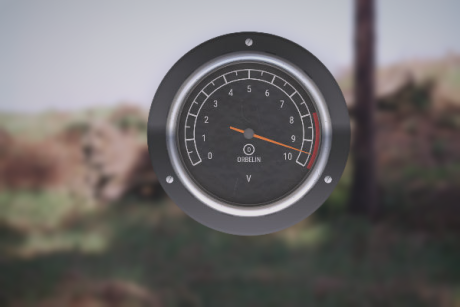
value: 9.5
